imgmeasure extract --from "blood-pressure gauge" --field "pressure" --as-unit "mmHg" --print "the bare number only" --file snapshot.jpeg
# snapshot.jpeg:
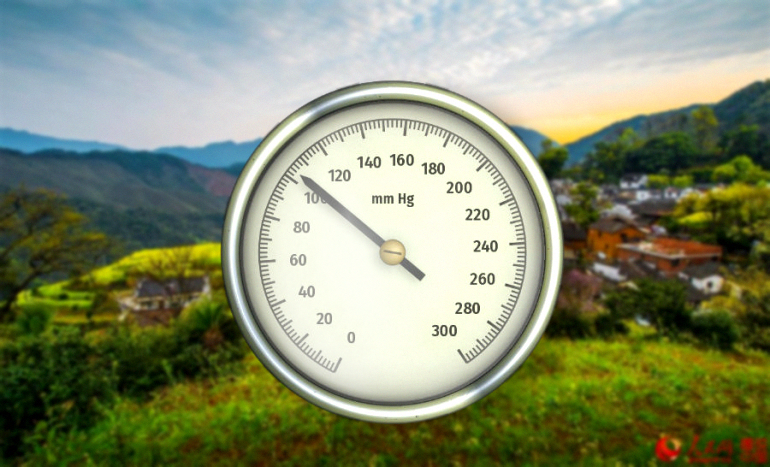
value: 104
